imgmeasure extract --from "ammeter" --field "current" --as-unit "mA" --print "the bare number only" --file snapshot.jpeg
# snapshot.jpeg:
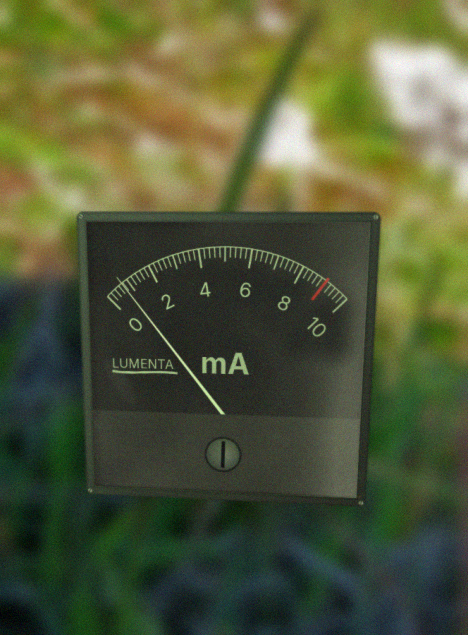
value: 0.8
